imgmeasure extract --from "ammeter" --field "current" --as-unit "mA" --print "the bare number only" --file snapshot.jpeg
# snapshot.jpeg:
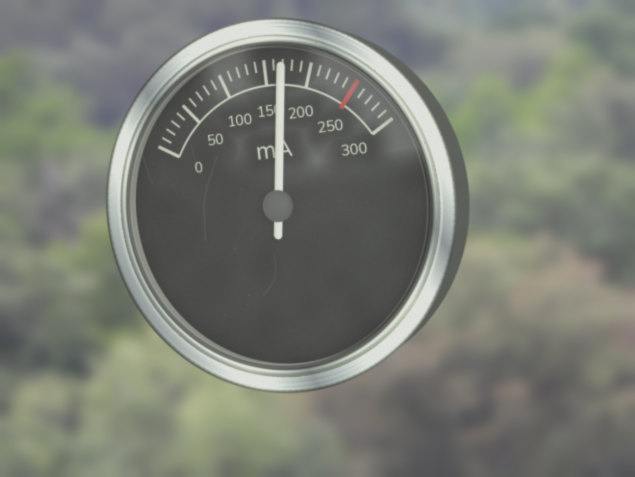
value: 170
